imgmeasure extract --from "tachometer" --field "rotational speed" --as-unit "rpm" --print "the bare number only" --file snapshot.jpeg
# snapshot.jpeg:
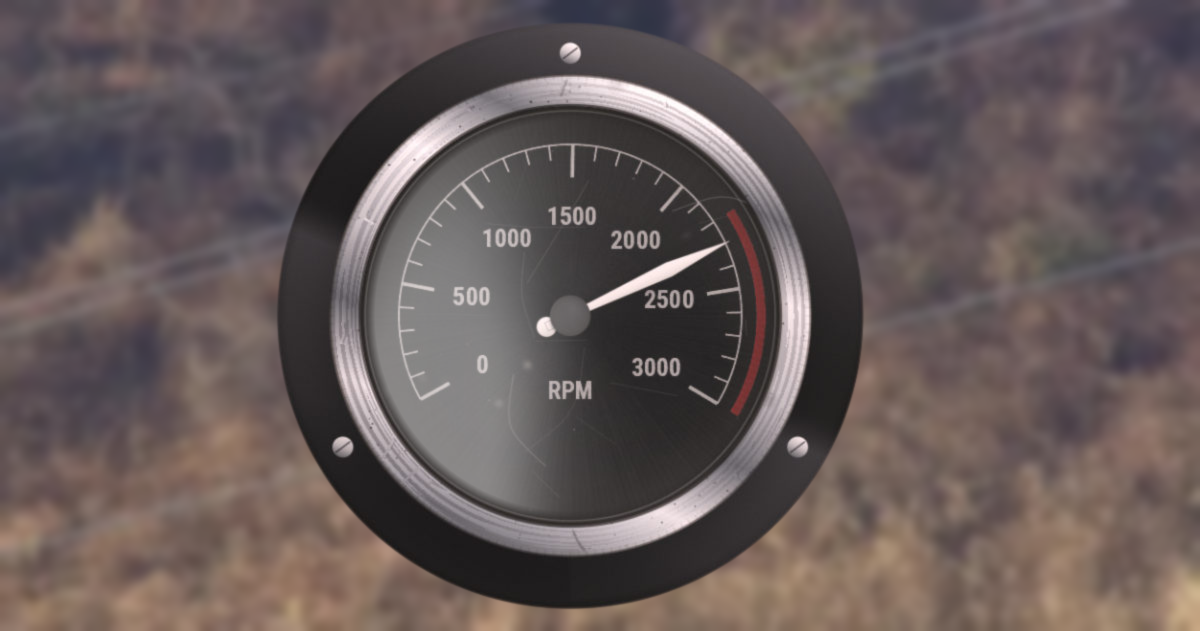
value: 2300
